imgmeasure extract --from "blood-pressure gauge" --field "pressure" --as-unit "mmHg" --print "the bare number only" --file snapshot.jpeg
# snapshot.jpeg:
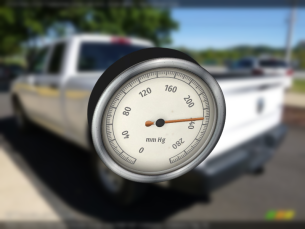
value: 230
